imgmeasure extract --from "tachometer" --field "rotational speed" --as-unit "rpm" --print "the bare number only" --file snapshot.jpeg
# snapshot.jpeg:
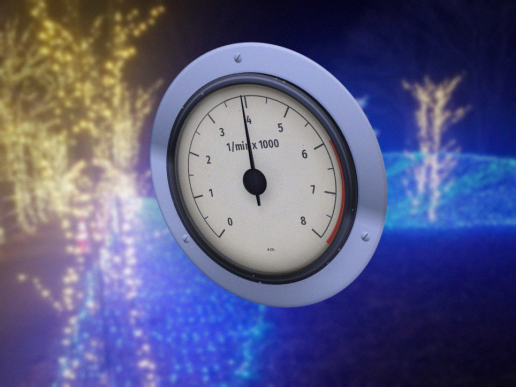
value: 4000
